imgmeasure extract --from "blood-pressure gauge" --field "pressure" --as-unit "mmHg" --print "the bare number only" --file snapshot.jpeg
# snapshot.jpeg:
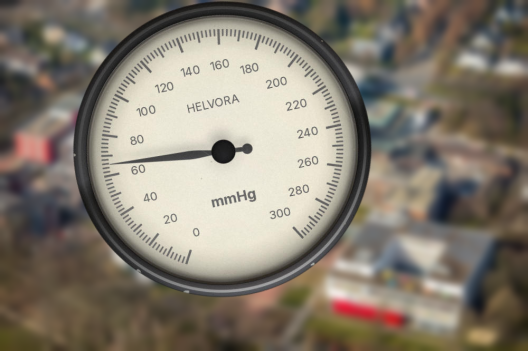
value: 66
